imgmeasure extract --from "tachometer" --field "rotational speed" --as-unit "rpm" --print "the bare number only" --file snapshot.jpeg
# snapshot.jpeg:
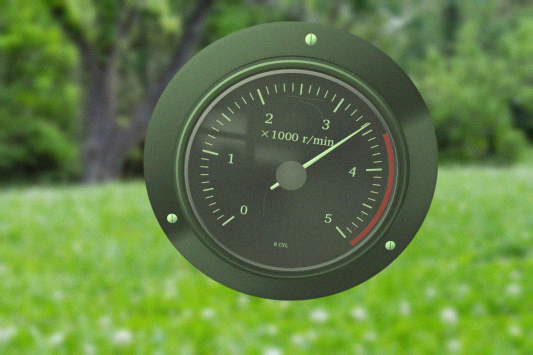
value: 3400
